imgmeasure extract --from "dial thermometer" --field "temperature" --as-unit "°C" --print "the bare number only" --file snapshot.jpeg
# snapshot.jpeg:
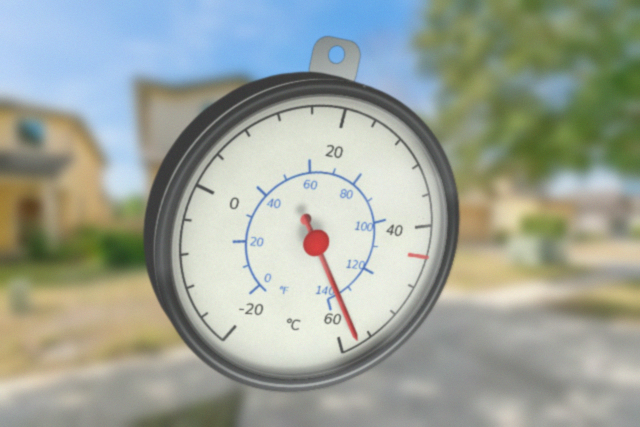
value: 58
